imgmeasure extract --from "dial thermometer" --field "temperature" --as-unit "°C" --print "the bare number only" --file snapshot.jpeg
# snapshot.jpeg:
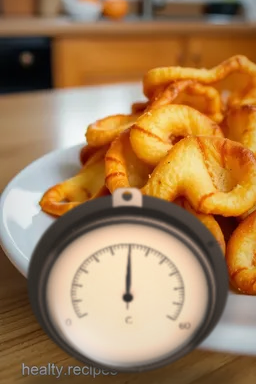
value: 30
